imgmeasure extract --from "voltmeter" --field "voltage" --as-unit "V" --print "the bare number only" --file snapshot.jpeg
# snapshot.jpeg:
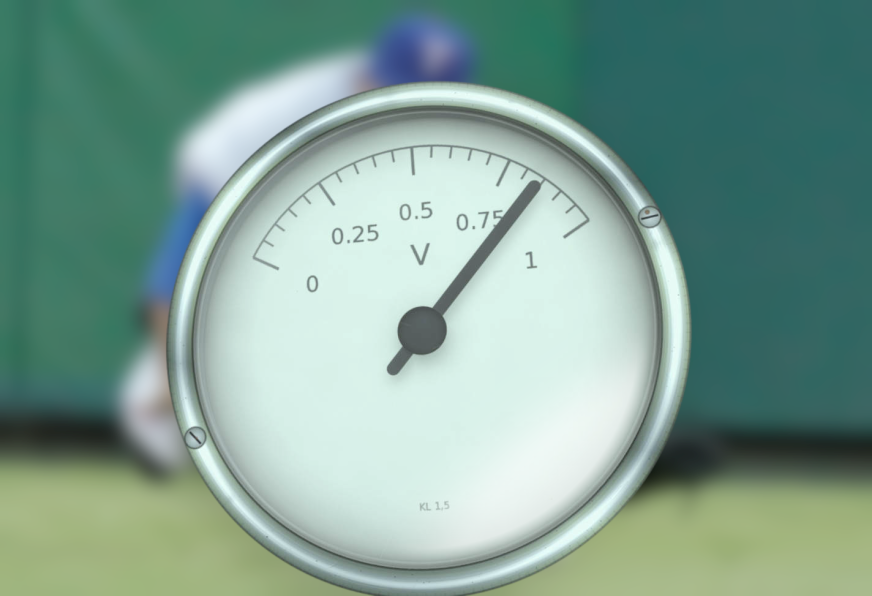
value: 0.85
